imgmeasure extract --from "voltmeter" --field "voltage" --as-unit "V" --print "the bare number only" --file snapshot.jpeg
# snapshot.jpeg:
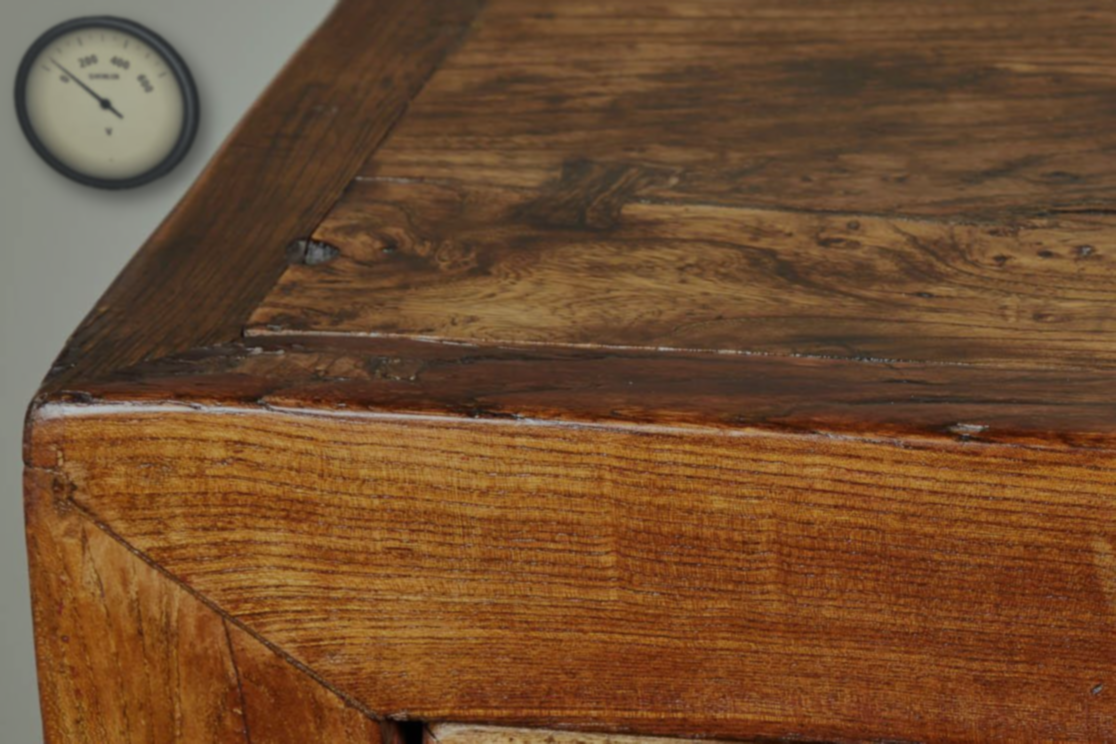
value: 50
